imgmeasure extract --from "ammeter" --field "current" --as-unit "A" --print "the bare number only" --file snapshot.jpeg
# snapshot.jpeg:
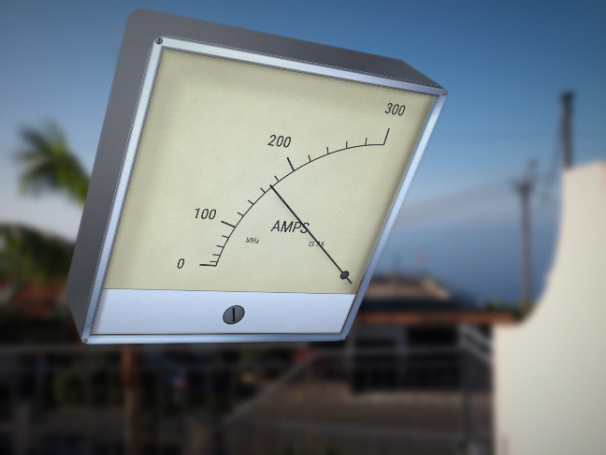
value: 170
